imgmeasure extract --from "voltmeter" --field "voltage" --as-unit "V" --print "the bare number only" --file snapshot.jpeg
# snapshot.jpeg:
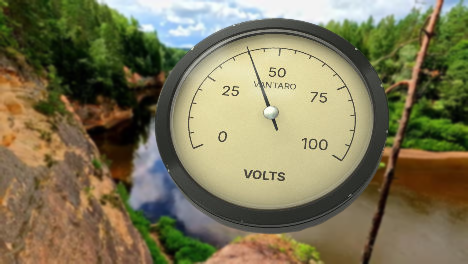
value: 40
